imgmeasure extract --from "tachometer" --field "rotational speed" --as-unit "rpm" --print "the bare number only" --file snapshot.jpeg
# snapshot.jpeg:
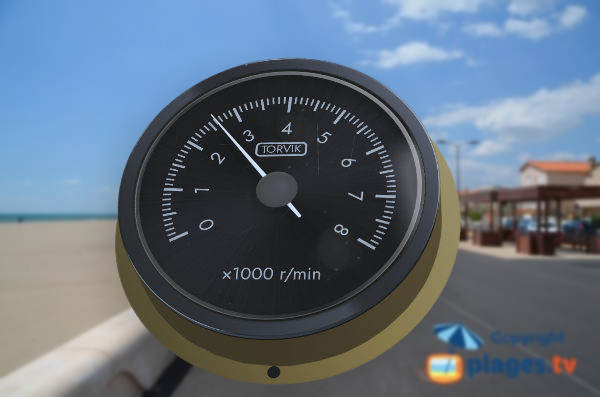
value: 2600
